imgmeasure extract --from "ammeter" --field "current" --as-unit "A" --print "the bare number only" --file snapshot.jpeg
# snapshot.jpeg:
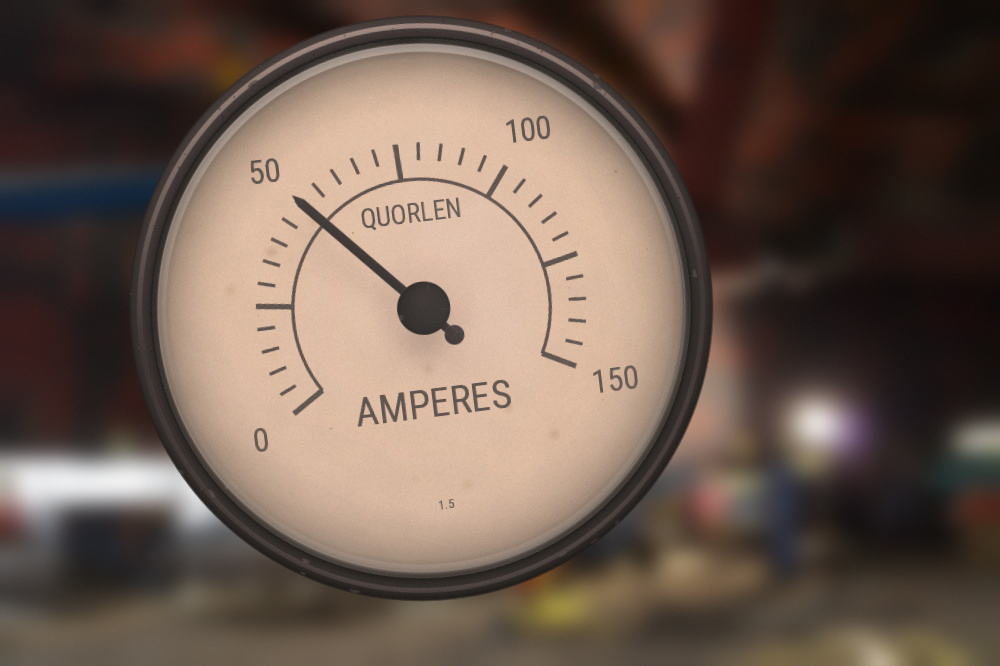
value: 50
